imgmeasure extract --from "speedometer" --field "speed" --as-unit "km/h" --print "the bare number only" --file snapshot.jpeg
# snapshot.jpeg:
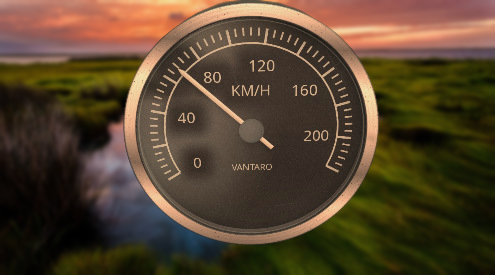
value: 68
